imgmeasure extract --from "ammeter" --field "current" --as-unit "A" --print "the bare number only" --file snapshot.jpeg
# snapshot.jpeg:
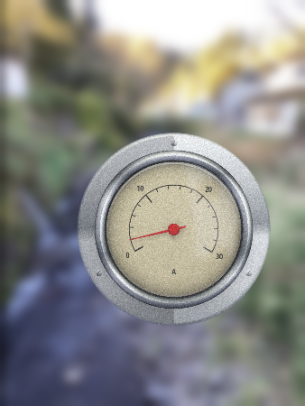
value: 2
